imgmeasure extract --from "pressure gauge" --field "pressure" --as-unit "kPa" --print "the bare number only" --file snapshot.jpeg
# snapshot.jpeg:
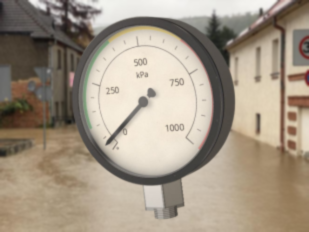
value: 25
